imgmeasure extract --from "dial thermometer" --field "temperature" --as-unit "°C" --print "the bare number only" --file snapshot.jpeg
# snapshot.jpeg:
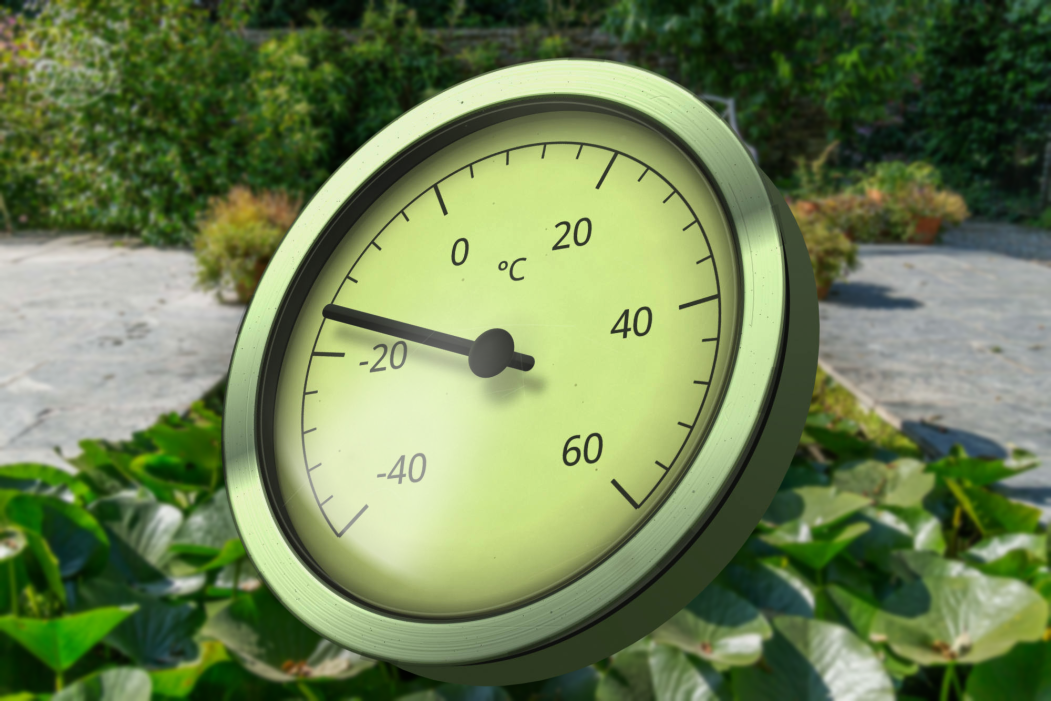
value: -16
